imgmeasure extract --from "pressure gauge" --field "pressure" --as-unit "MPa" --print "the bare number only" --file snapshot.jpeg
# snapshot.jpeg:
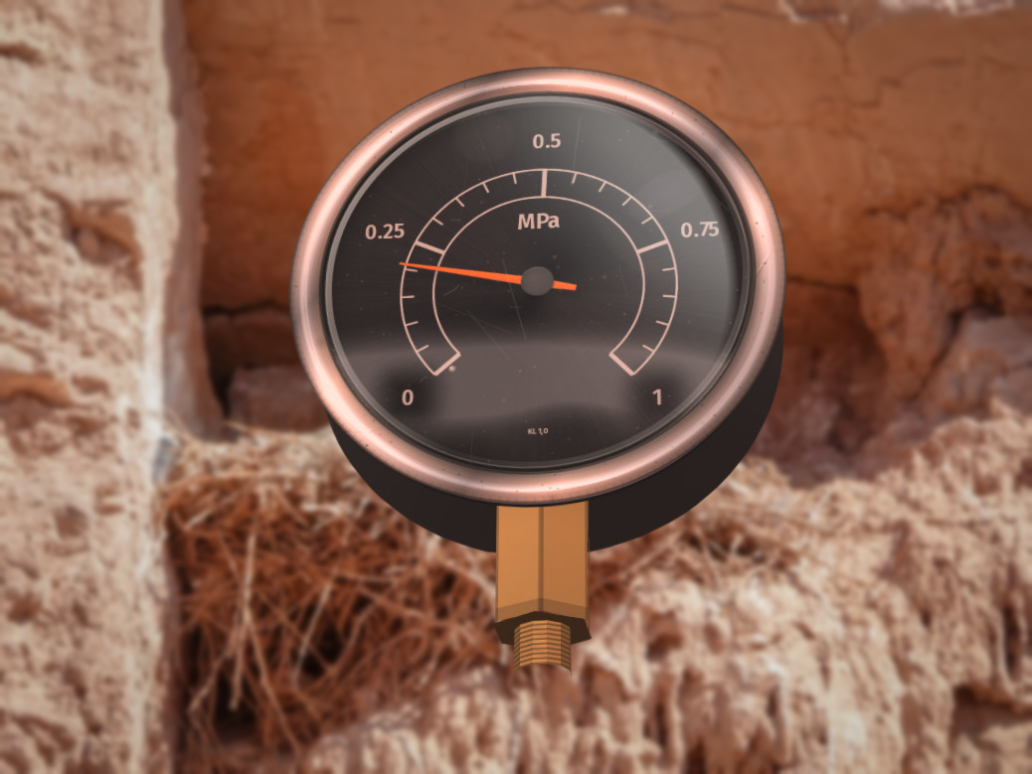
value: 0.2
